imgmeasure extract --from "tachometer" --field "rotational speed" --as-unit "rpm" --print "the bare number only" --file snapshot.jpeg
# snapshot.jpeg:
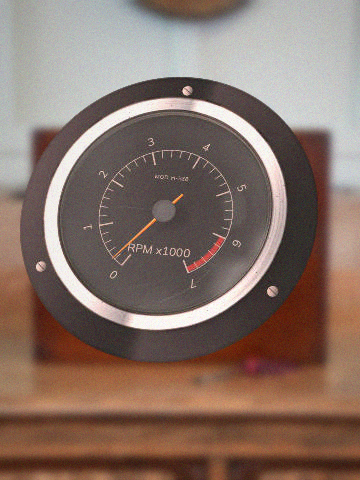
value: 200
